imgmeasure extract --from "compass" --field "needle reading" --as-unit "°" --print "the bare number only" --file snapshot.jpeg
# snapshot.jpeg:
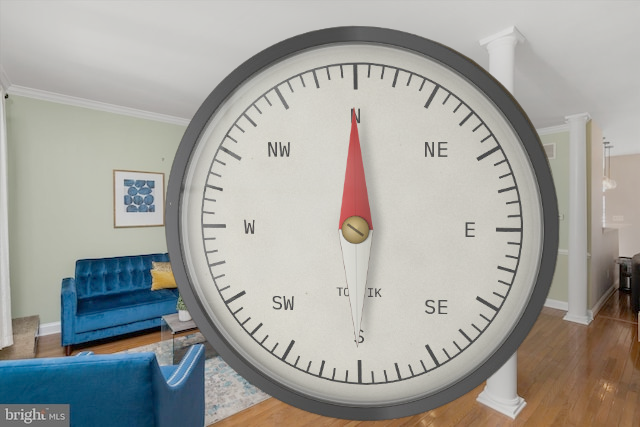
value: 0
